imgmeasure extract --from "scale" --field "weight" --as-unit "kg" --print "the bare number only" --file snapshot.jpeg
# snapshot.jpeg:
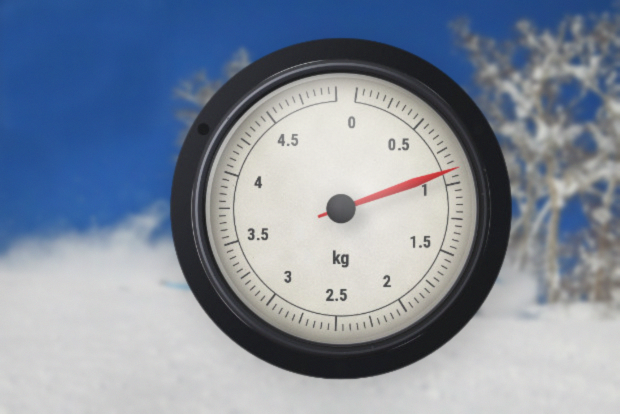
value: 0.9
